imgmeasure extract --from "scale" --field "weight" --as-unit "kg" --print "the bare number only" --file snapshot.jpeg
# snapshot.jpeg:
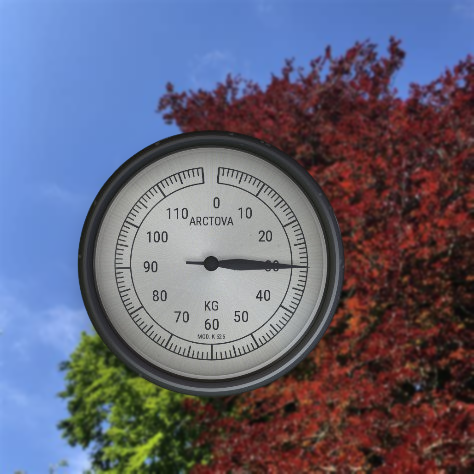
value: 30
